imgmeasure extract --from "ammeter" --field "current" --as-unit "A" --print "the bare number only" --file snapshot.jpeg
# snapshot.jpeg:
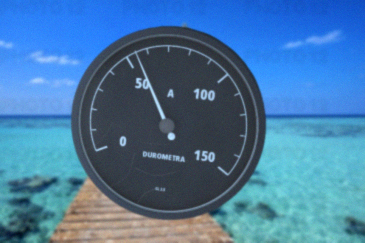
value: 55
